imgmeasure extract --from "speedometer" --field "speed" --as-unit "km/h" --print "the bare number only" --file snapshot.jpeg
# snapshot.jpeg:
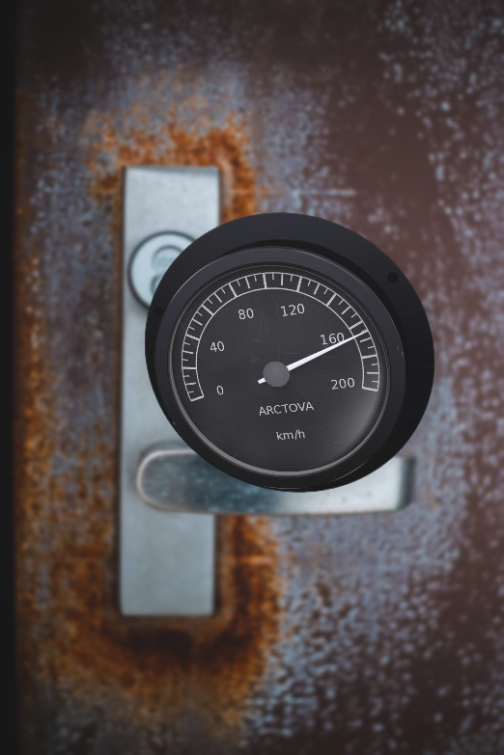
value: 165
